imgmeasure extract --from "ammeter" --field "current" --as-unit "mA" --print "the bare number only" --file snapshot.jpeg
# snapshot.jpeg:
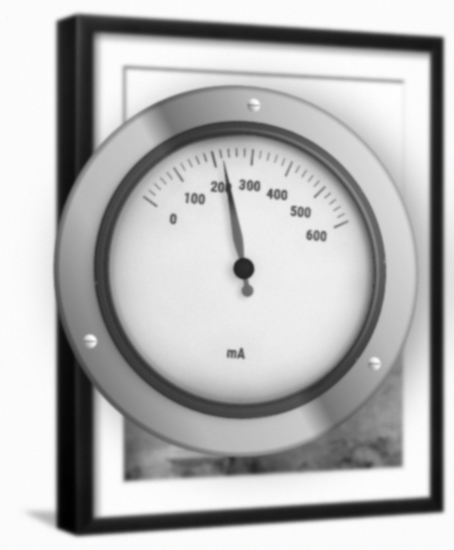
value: 220
